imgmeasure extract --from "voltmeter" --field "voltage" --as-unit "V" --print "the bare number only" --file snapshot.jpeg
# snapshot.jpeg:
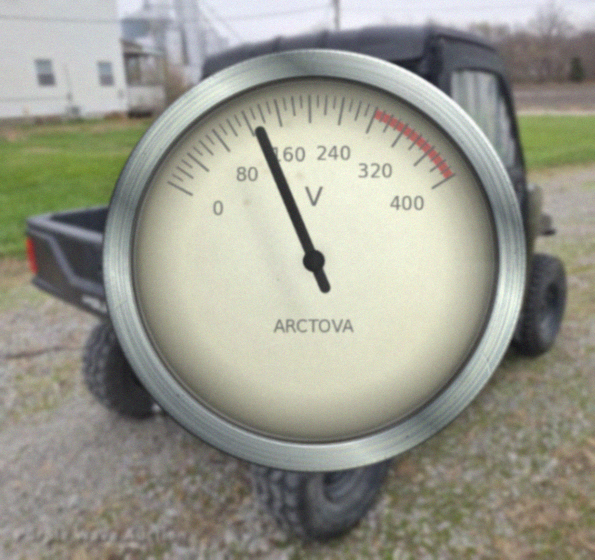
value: 130
